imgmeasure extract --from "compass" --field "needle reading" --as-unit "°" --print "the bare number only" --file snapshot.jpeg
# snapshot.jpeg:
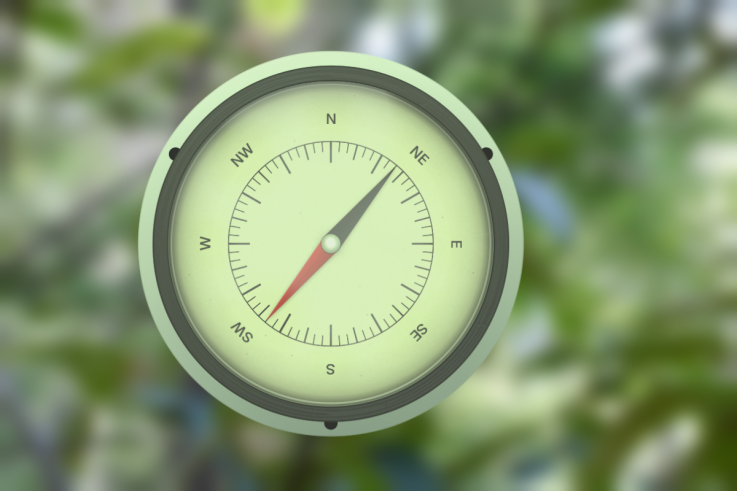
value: 220
